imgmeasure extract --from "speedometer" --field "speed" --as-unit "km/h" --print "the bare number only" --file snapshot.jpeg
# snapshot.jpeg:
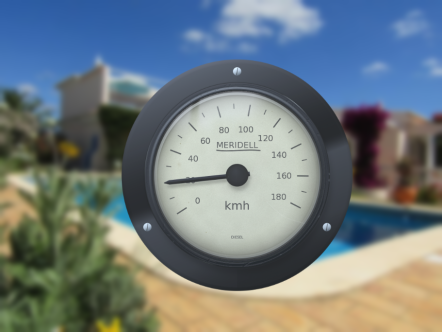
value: 20
